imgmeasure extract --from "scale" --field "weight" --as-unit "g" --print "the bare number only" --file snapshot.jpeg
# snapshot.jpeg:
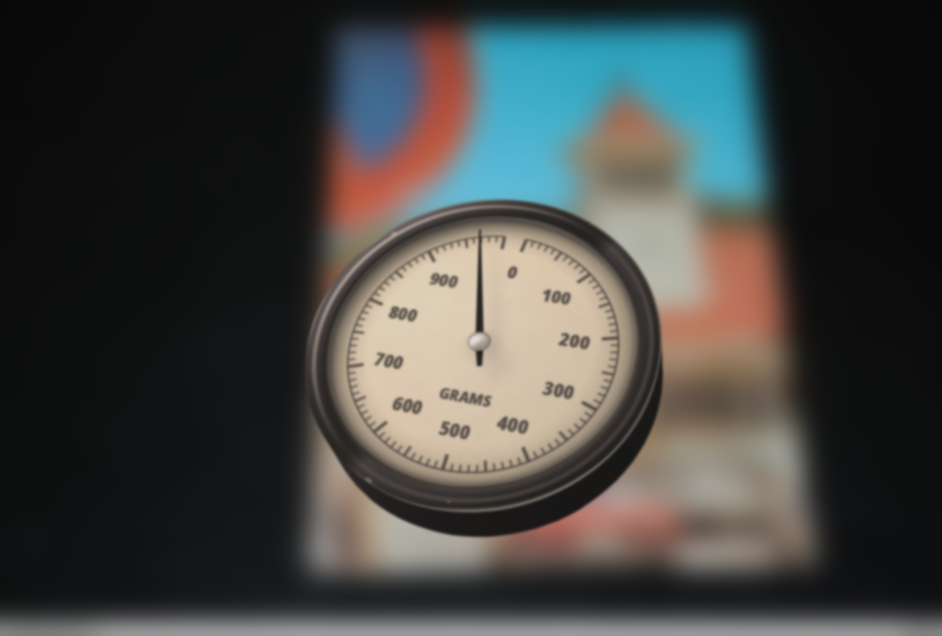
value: 970
